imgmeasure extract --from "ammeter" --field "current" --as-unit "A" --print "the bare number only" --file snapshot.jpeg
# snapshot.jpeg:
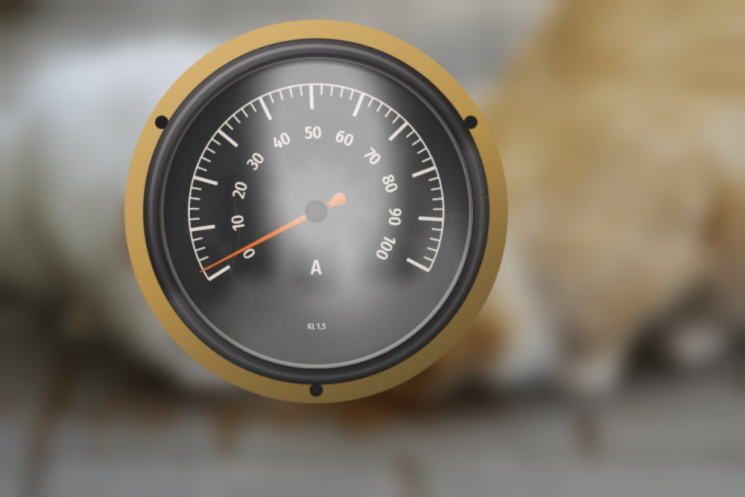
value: 2
